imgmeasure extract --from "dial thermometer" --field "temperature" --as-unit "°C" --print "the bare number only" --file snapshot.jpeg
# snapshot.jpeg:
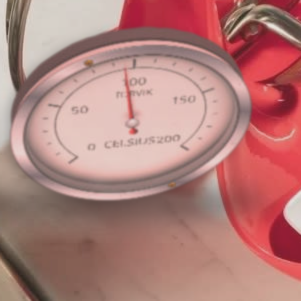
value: 95
